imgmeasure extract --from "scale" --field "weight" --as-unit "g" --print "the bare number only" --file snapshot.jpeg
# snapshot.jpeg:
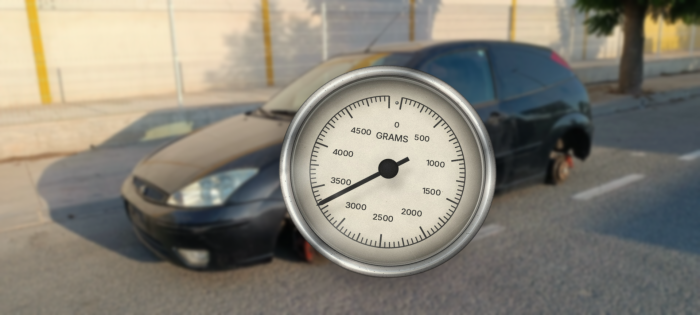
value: 3300
